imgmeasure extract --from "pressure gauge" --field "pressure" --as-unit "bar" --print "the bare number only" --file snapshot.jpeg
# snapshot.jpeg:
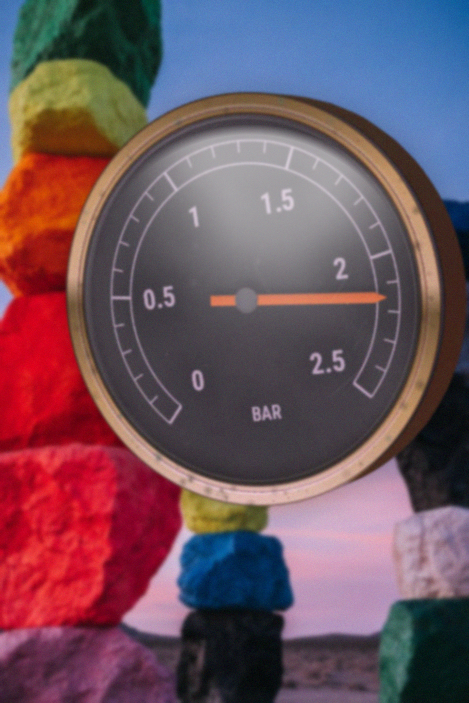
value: 2.15
